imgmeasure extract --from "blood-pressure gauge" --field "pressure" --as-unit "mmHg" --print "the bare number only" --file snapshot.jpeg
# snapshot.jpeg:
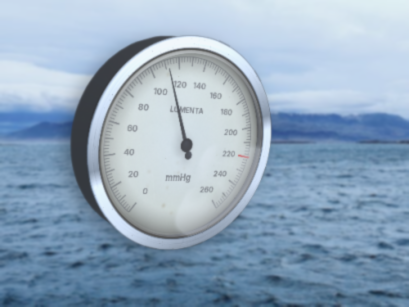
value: 110
